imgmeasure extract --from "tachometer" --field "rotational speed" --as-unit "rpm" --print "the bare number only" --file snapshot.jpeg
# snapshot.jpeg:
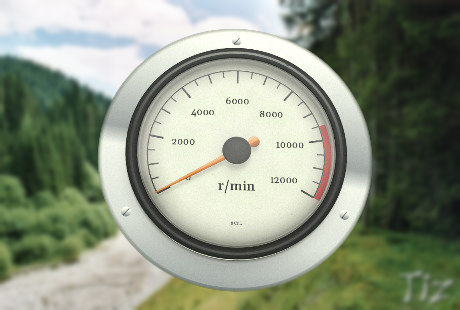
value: 0
